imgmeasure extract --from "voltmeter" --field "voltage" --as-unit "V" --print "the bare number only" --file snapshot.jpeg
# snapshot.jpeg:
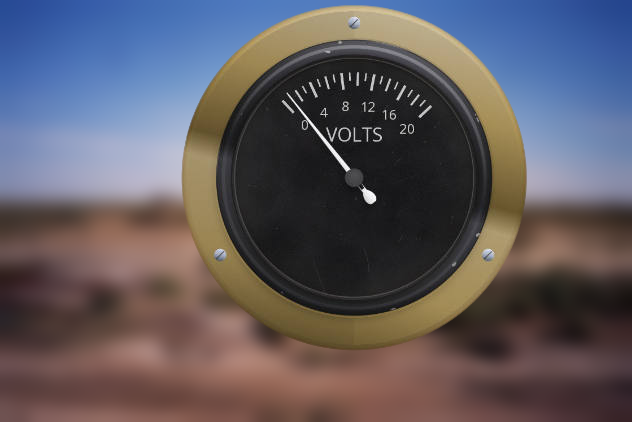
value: 1
